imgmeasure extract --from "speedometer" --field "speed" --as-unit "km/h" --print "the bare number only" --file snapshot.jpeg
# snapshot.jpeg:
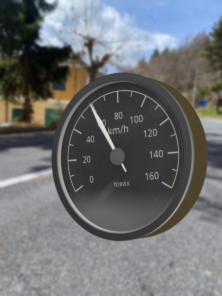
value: 60
